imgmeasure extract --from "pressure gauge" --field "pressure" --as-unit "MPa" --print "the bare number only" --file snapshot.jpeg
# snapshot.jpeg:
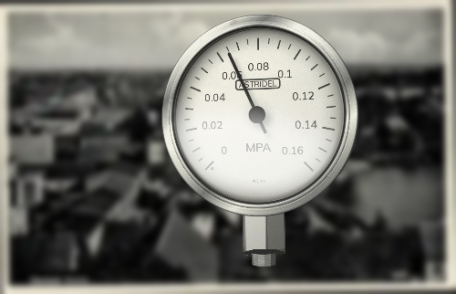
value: 0.065
